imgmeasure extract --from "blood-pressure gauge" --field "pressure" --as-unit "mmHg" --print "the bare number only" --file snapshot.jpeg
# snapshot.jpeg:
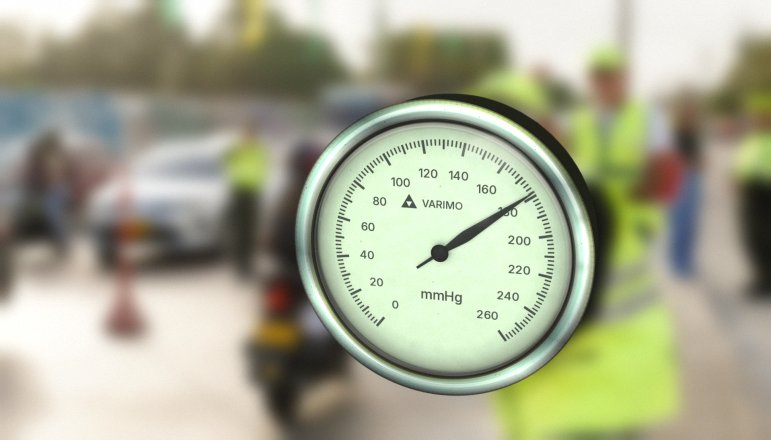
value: 178
